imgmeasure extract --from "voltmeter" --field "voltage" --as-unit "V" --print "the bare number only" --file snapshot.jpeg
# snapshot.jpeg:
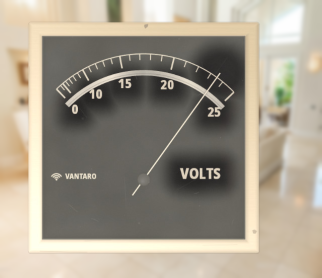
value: 23.5
